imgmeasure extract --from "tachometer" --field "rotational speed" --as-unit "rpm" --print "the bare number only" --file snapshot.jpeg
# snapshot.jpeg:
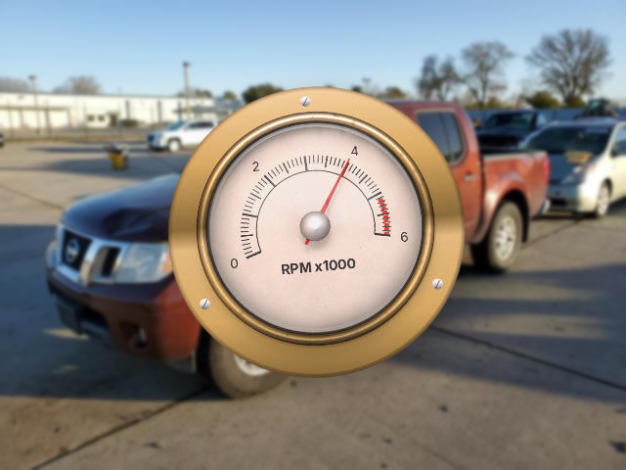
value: 4000
